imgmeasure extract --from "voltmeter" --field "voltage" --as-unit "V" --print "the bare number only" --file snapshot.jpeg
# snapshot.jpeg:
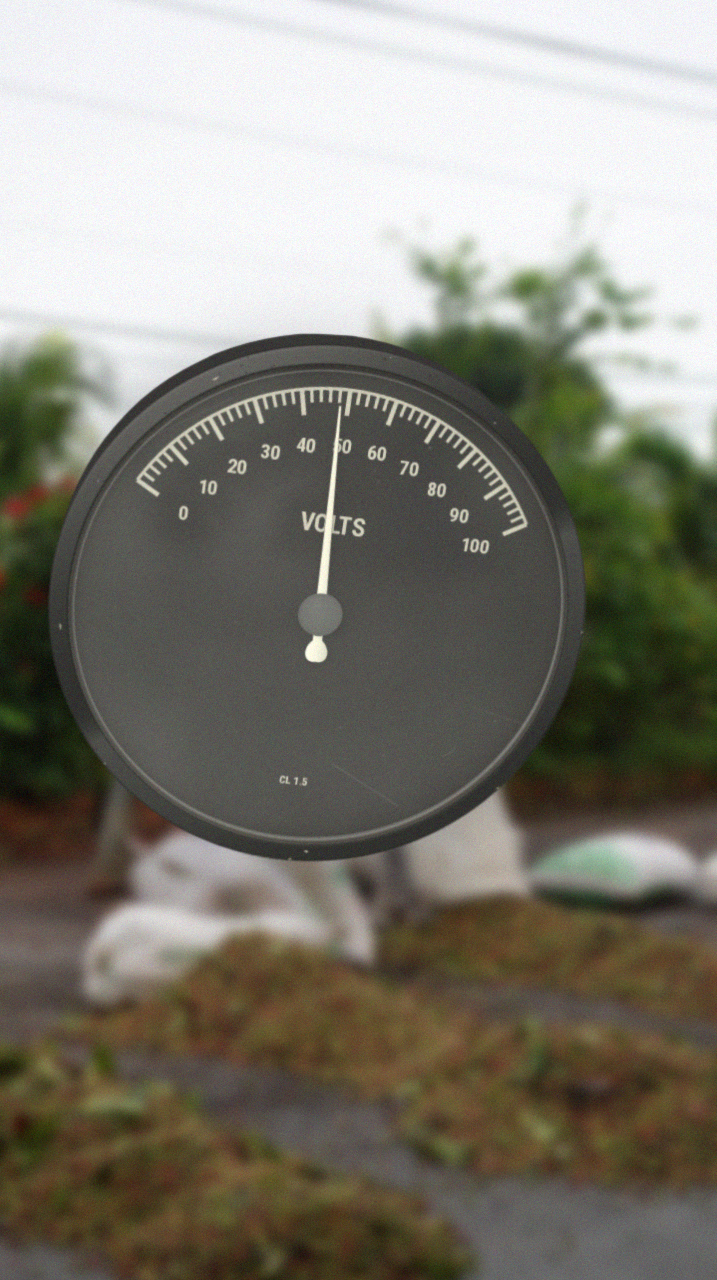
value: 48
